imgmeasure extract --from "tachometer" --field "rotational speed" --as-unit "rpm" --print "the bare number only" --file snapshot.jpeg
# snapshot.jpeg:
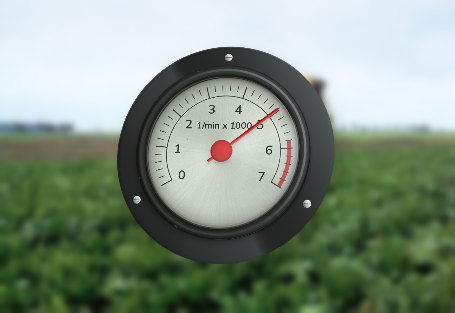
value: 5000
